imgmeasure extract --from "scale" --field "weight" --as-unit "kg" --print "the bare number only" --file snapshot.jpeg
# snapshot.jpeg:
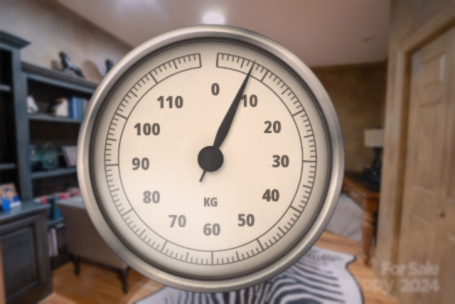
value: 7
